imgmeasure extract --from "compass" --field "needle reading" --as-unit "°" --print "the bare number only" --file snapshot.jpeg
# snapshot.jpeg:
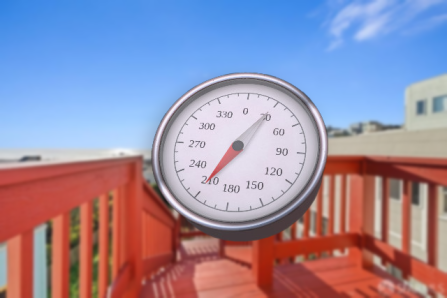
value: 210
